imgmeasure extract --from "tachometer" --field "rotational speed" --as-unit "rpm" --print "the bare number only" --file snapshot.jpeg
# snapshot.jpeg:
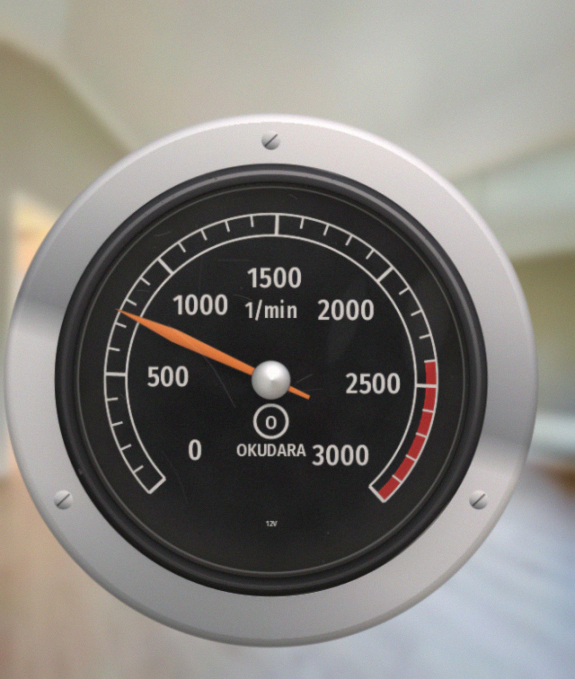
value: 750
